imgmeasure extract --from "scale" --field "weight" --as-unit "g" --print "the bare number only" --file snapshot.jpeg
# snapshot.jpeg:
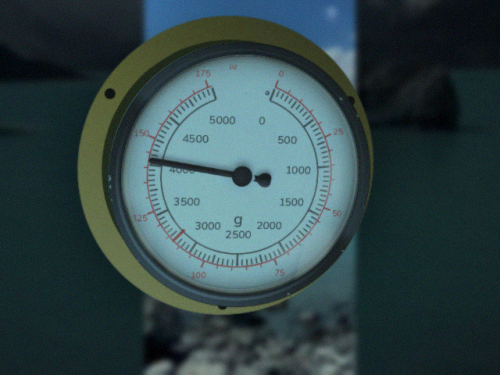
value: 4050
